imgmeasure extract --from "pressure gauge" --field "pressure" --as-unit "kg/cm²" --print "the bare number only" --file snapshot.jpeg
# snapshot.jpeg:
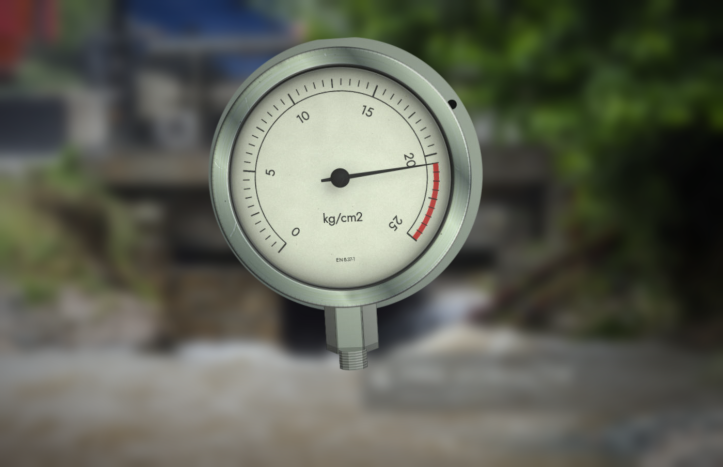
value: 20.5
